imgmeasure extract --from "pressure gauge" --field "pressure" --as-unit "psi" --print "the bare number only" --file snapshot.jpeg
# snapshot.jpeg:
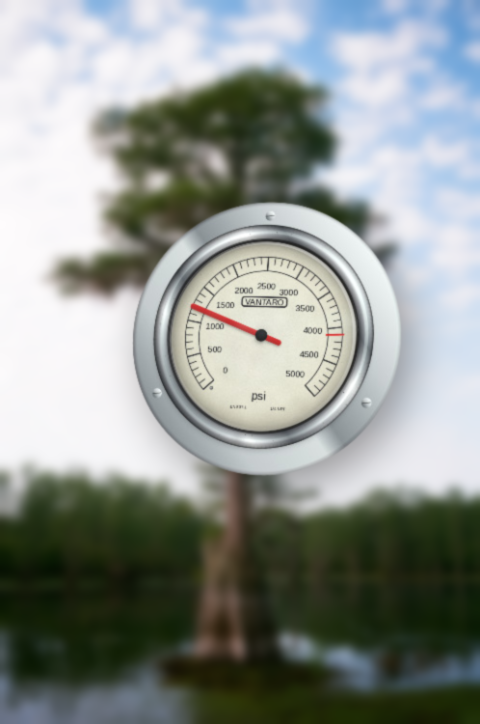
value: 1200
